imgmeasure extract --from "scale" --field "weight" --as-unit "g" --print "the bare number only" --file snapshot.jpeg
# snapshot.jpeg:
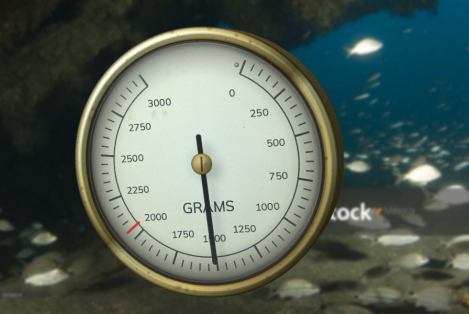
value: 1500
